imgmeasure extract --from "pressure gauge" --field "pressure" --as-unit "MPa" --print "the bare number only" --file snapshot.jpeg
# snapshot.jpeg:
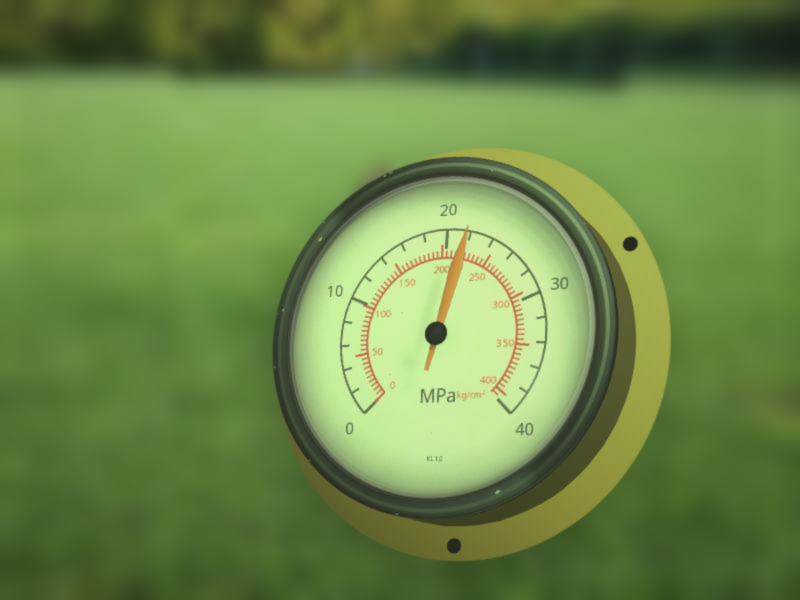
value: 22
